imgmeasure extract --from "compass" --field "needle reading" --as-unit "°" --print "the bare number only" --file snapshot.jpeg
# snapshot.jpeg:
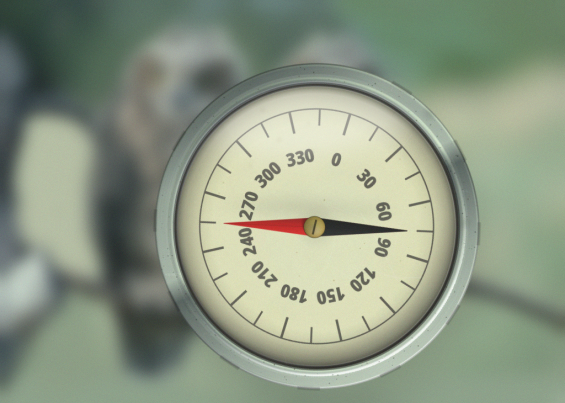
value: 255
